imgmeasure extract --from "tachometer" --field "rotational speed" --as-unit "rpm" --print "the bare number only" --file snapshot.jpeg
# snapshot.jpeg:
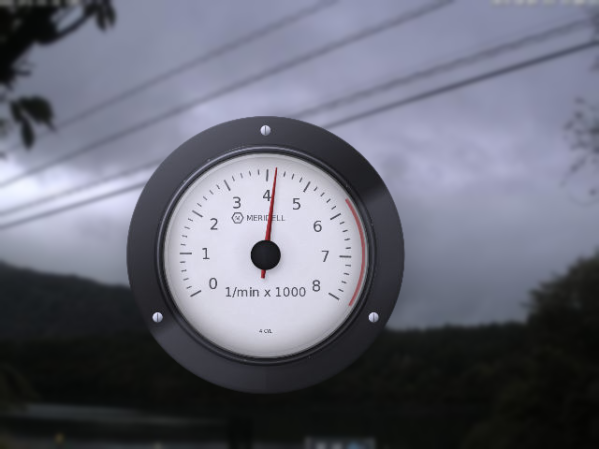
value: 4200
